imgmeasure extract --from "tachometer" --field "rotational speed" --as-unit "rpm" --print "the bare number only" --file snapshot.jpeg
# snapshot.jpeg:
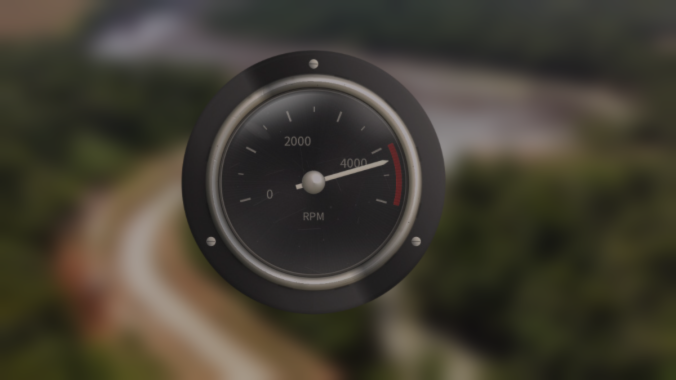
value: 4250
